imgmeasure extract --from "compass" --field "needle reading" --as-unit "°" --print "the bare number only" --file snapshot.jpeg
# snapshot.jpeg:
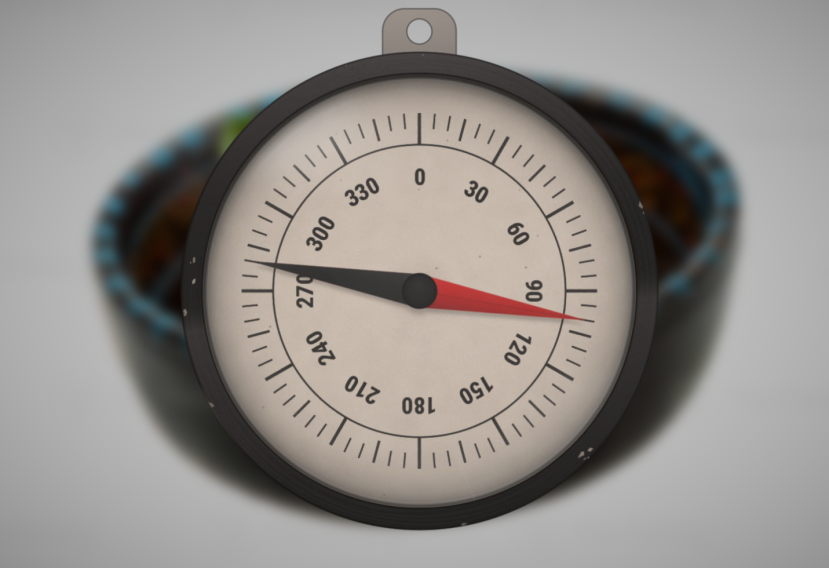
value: 100
